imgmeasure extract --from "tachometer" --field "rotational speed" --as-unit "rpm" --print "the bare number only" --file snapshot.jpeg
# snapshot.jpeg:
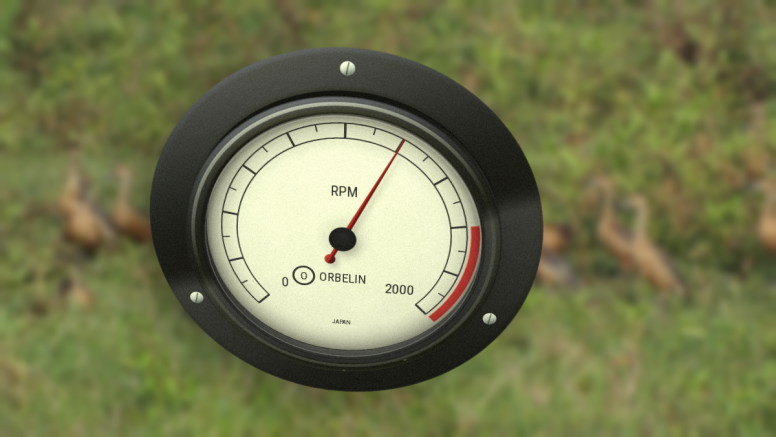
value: 1200
